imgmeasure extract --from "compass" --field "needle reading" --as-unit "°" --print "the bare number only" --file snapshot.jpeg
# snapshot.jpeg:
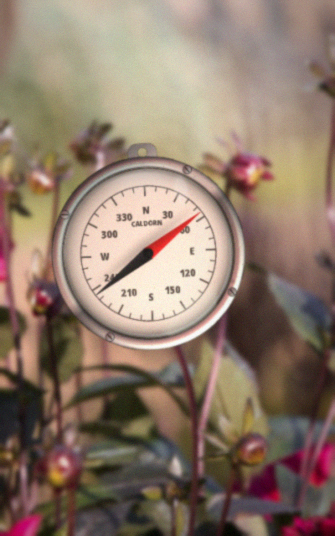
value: 55
